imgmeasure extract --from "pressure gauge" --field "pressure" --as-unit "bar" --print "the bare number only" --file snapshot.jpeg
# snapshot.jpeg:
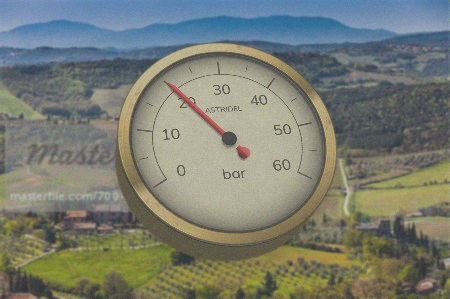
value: 20
